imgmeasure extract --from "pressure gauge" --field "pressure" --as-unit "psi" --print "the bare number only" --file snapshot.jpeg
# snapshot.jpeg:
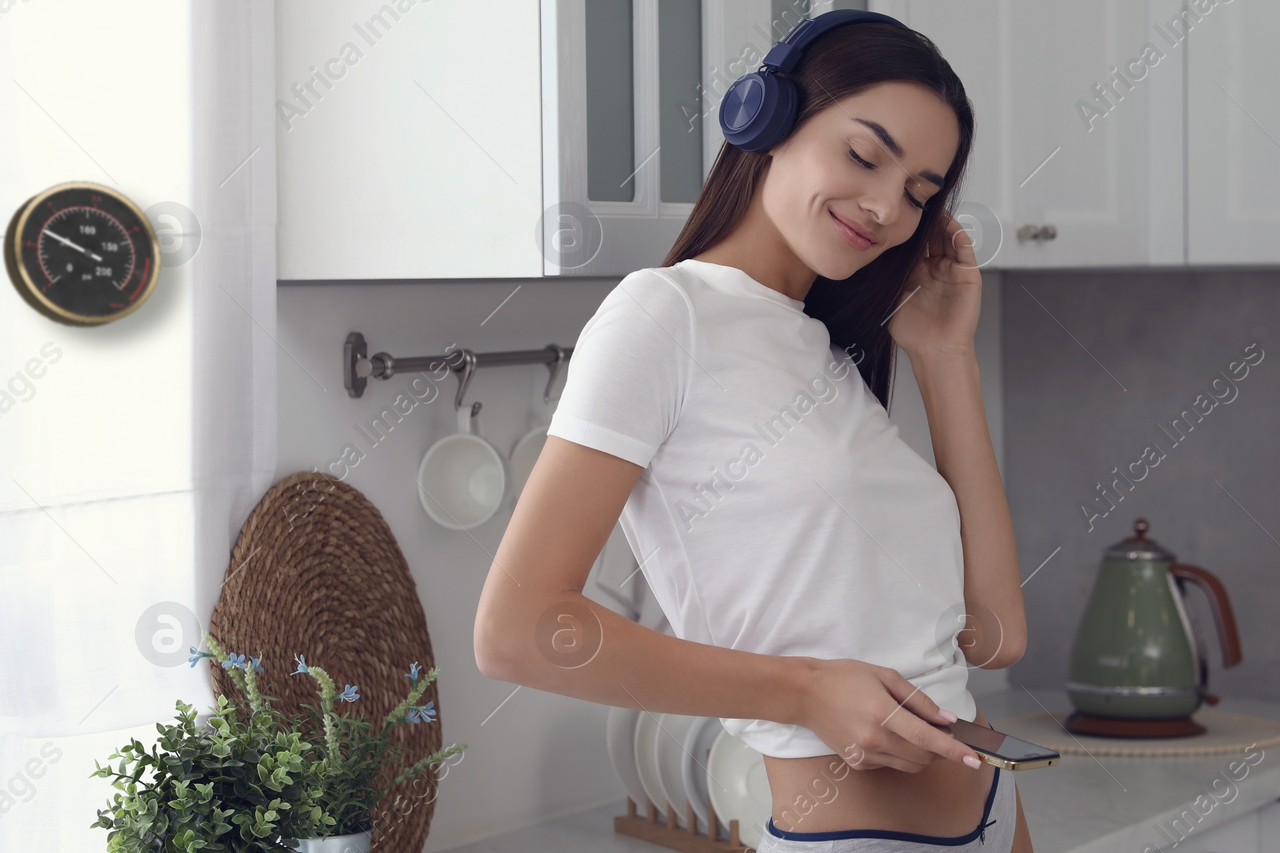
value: 50
